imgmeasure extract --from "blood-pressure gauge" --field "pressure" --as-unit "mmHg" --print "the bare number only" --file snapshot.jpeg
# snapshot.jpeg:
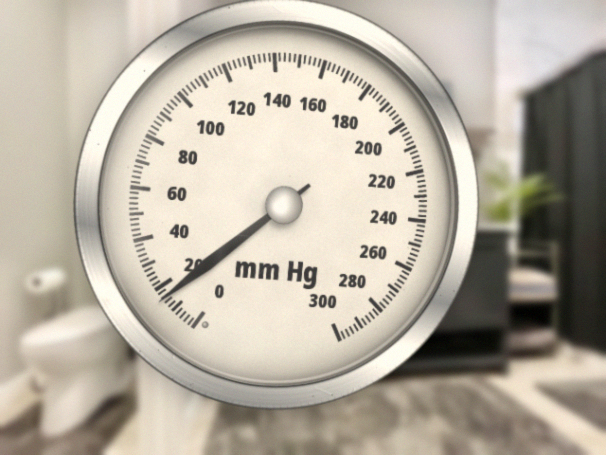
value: 16
